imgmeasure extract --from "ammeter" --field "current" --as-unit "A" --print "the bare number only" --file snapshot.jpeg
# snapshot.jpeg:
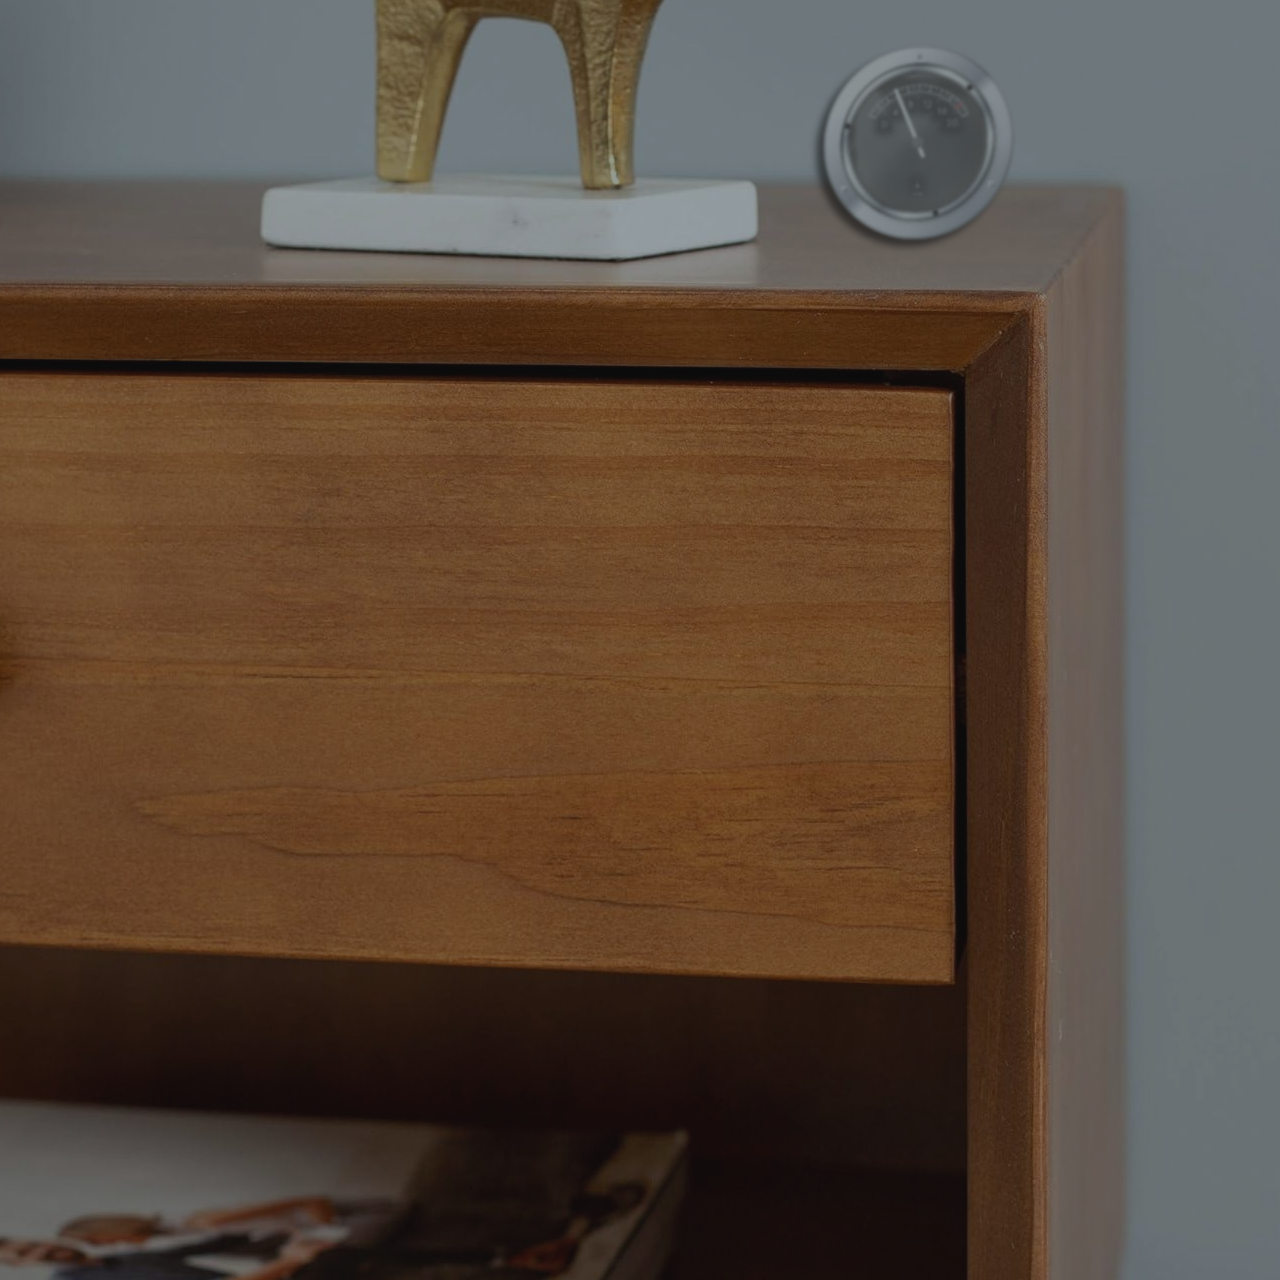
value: 6
